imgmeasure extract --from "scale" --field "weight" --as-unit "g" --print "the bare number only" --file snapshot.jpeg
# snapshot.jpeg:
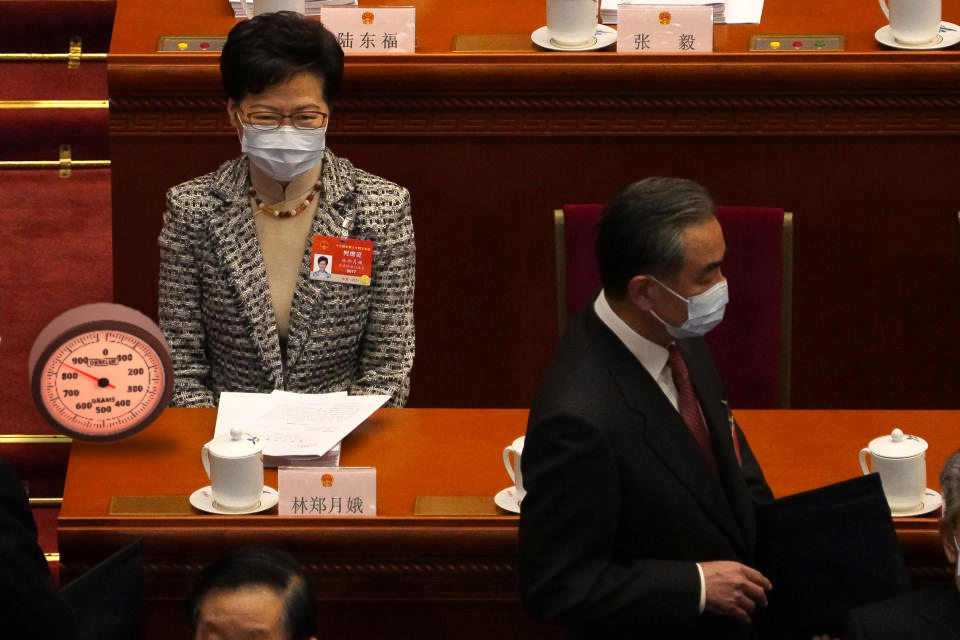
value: 850
